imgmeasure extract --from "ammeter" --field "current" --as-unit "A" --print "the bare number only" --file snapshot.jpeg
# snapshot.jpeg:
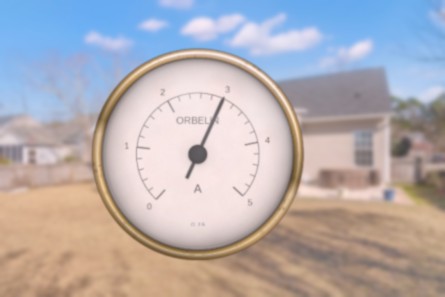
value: 3
